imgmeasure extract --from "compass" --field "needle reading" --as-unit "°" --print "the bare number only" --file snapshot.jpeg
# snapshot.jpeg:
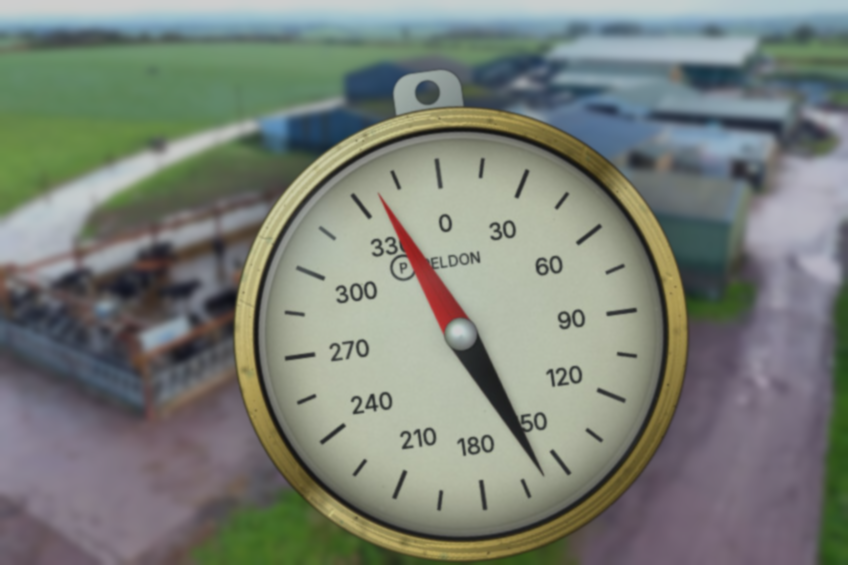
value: 337.5
